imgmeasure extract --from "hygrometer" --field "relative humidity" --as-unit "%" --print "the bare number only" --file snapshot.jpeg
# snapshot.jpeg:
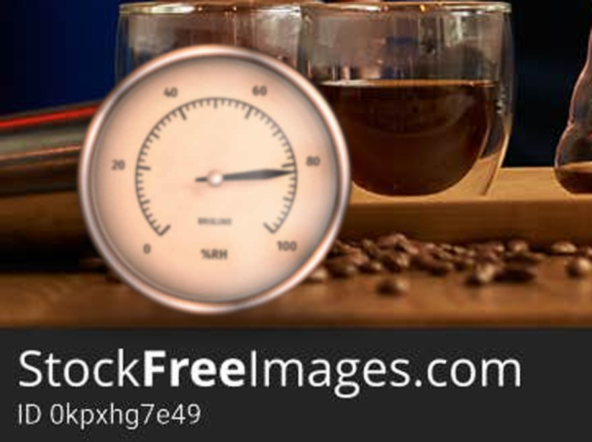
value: 82
